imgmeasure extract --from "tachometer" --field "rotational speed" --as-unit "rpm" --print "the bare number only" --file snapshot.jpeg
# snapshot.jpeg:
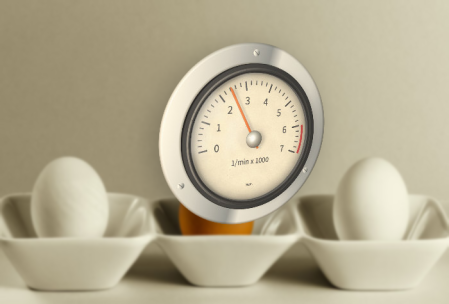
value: 2400
